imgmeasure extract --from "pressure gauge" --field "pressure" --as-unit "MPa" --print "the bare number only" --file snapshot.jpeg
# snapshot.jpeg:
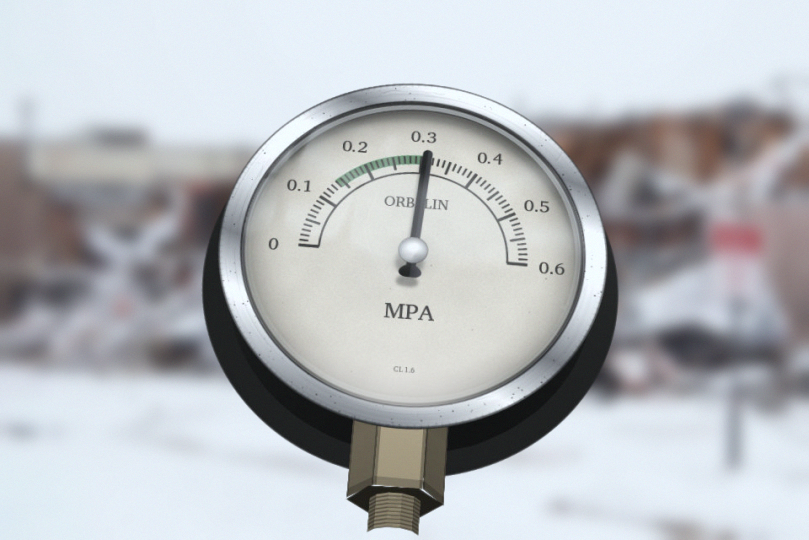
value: 0.31
